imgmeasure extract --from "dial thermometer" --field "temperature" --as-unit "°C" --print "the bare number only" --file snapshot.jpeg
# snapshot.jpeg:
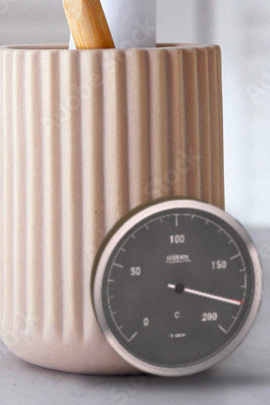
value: 180
